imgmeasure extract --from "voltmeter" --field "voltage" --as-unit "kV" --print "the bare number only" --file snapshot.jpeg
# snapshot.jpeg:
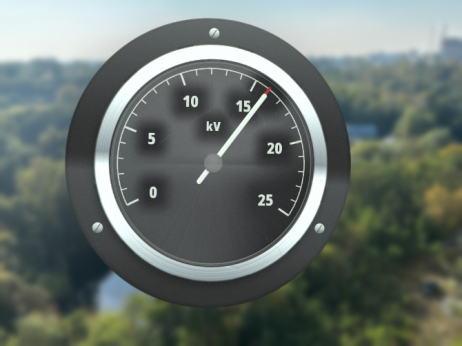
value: 16
